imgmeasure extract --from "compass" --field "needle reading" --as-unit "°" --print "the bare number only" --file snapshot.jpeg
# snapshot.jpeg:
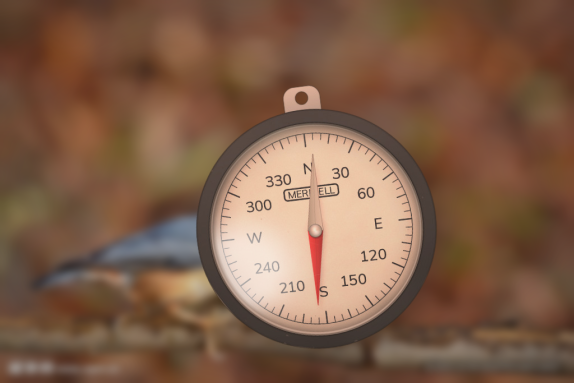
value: 185
